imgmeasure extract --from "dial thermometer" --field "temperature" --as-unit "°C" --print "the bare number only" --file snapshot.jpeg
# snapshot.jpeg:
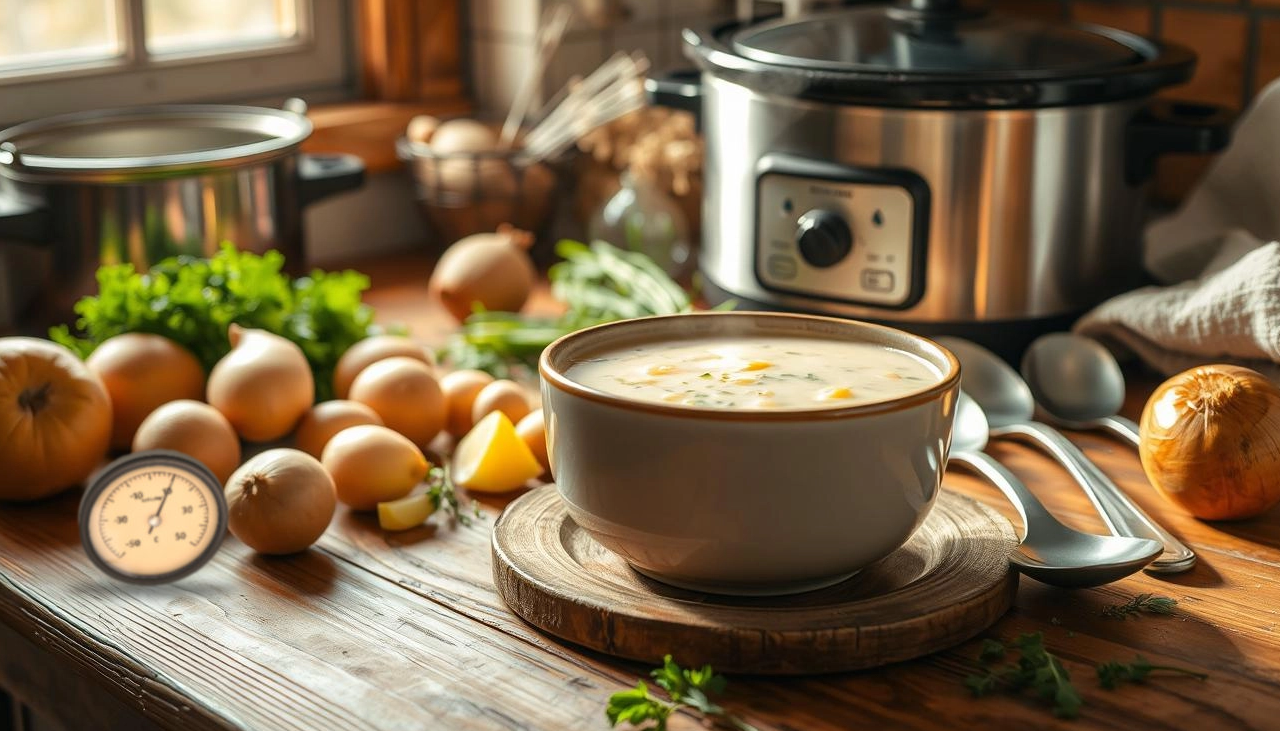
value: 10
